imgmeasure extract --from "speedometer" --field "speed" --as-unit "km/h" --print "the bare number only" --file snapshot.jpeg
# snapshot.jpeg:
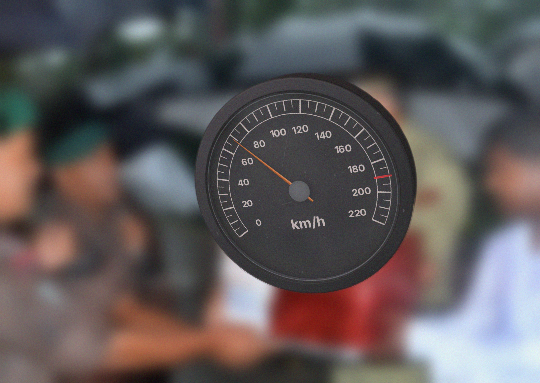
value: 70
